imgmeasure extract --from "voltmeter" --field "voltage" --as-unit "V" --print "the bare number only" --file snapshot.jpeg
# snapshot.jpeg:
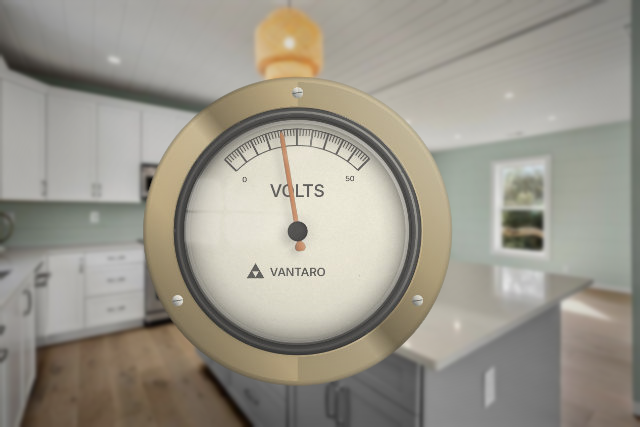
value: 20
